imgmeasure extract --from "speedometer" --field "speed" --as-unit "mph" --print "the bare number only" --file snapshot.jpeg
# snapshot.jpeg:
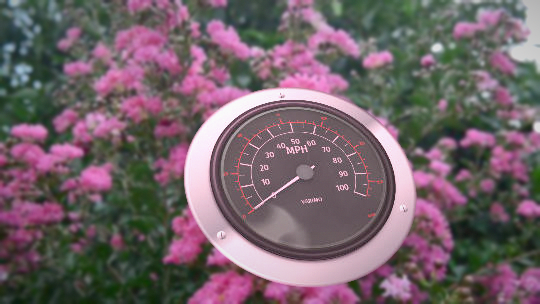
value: 0
